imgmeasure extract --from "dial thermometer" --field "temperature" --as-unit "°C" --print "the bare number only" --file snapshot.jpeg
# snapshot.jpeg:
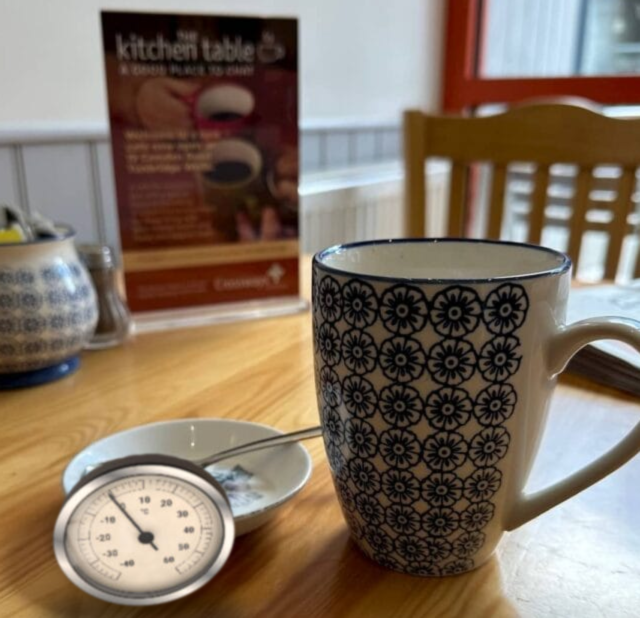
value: 0
